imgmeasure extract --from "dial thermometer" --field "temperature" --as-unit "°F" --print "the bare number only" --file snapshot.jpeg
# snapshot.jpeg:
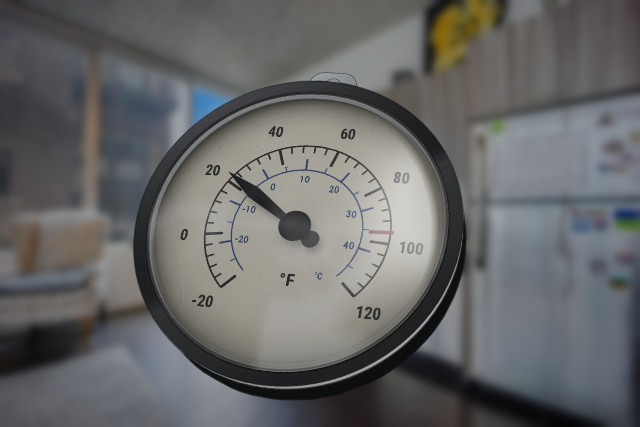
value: 22
